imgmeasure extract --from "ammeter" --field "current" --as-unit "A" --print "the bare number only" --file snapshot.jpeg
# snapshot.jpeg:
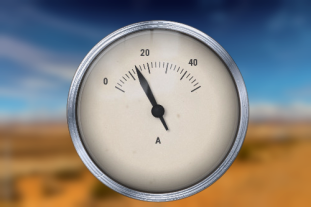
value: 14
